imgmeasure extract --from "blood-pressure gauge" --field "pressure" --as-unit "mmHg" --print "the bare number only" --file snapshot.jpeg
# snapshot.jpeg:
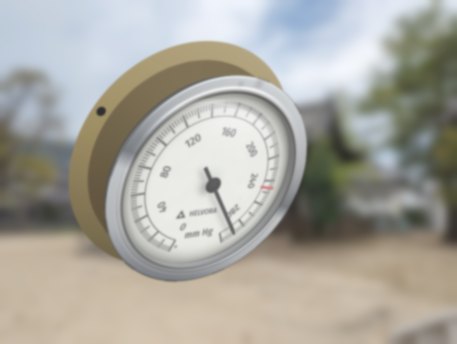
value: 290
